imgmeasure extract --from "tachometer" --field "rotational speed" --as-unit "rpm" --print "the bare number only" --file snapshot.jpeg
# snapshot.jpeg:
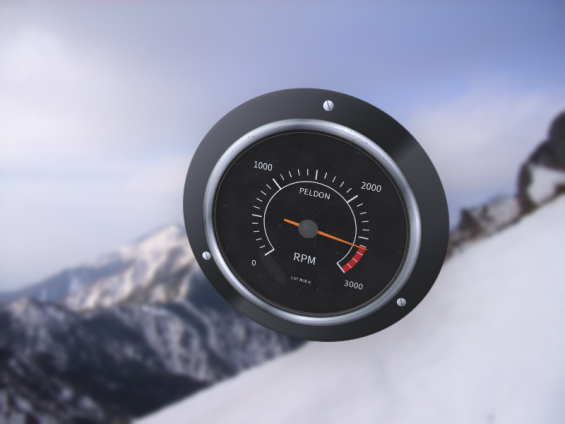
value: 2600
